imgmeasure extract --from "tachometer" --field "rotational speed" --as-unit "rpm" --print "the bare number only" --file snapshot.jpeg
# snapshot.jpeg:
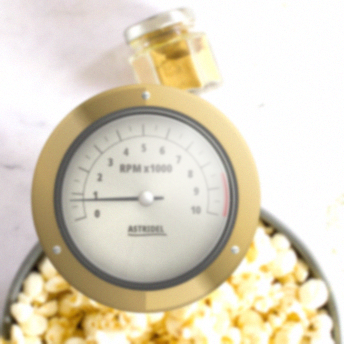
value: 750
